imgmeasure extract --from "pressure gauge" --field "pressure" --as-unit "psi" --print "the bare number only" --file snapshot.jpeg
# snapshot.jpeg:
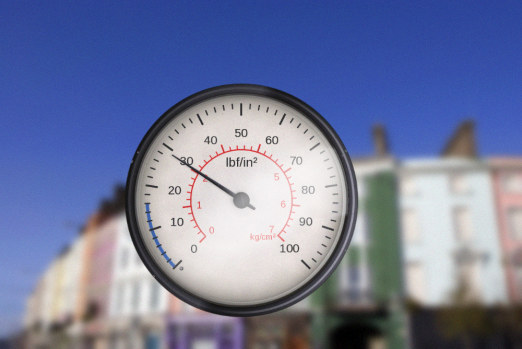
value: 29
